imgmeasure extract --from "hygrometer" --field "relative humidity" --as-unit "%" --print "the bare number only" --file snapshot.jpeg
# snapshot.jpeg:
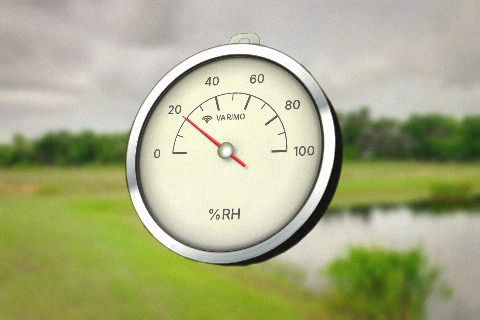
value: 20
